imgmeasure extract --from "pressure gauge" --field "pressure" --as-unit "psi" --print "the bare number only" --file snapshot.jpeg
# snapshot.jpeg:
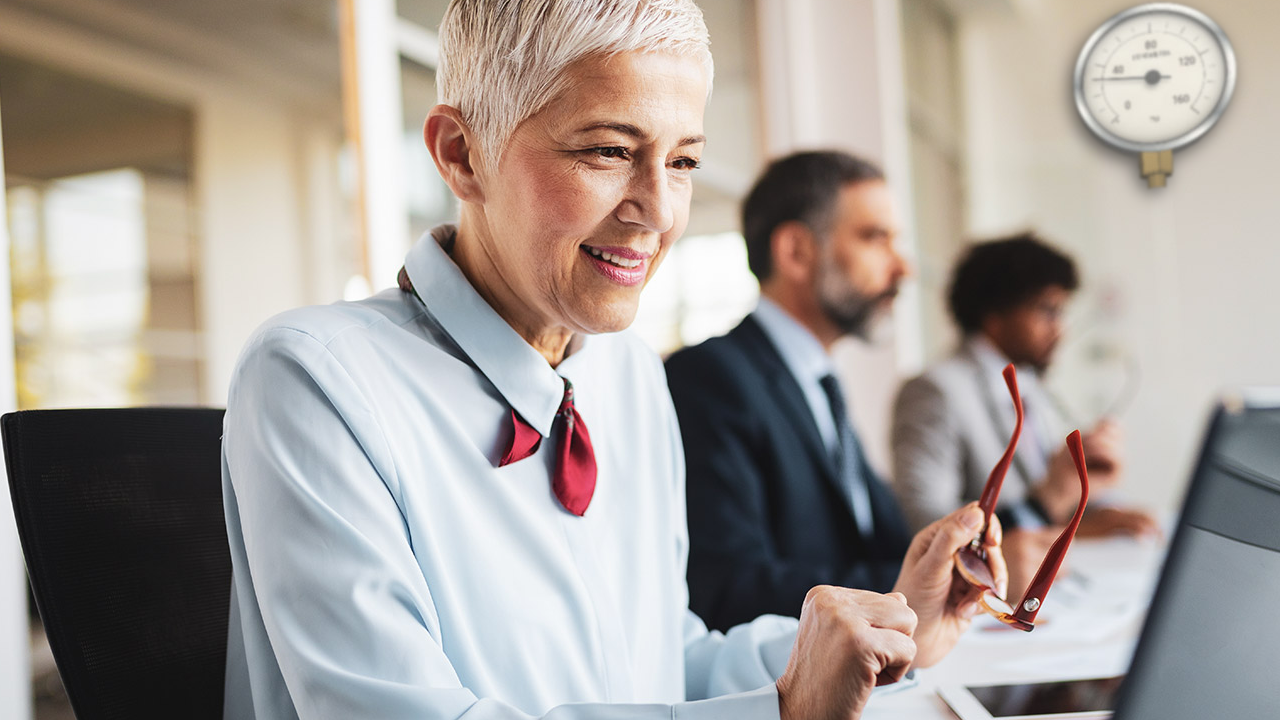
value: 30
